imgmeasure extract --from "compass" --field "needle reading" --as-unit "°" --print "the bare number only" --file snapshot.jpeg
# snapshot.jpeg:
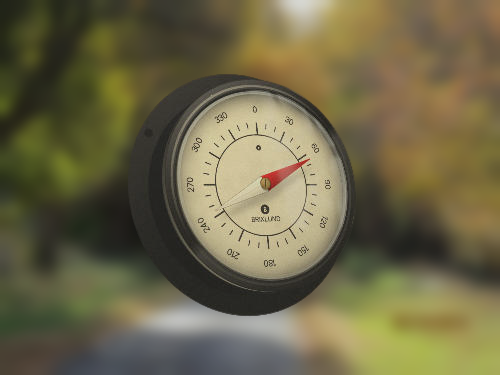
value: 65
